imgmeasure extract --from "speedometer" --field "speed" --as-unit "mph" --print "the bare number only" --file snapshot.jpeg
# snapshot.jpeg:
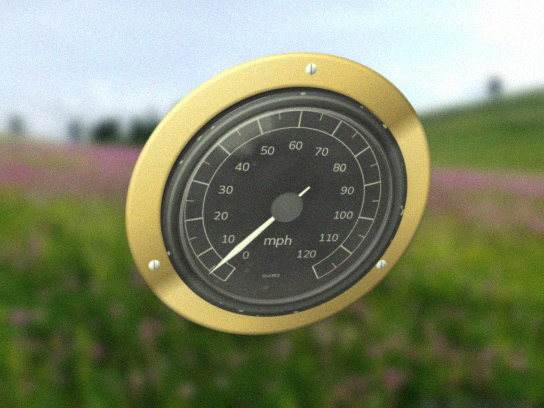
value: 5
